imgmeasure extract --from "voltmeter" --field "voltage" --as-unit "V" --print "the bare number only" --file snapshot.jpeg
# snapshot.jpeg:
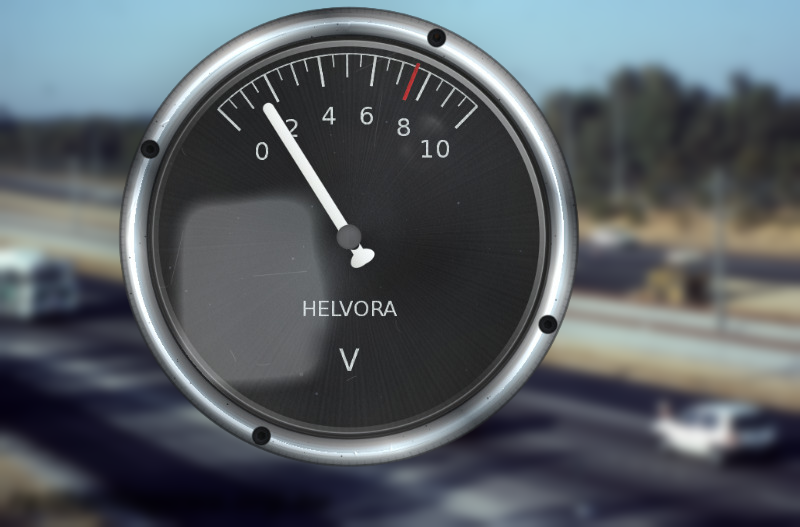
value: 1.5
